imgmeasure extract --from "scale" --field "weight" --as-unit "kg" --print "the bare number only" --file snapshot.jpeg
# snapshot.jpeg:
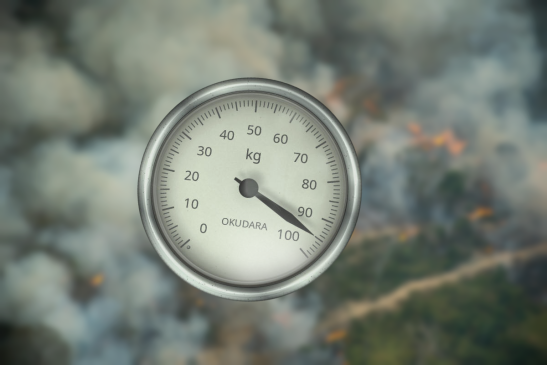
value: 95
